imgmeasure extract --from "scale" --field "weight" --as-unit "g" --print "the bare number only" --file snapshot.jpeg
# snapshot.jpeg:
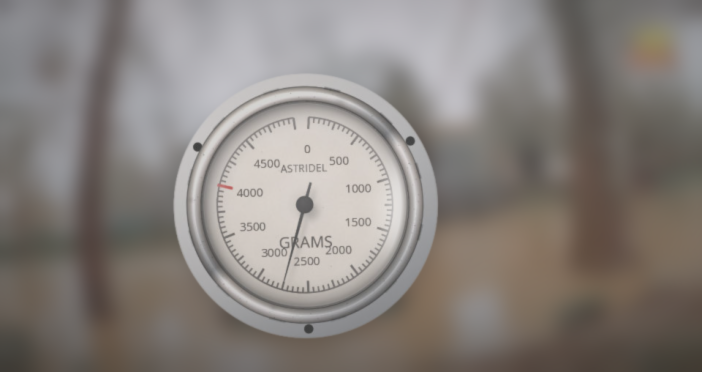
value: 2750
